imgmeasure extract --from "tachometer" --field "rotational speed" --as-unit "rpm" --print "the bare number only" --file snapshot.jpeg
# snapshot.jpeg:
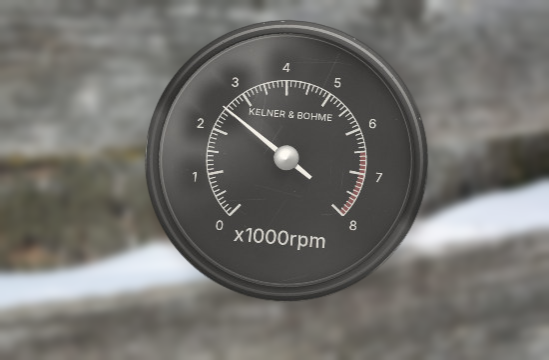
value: 2500
